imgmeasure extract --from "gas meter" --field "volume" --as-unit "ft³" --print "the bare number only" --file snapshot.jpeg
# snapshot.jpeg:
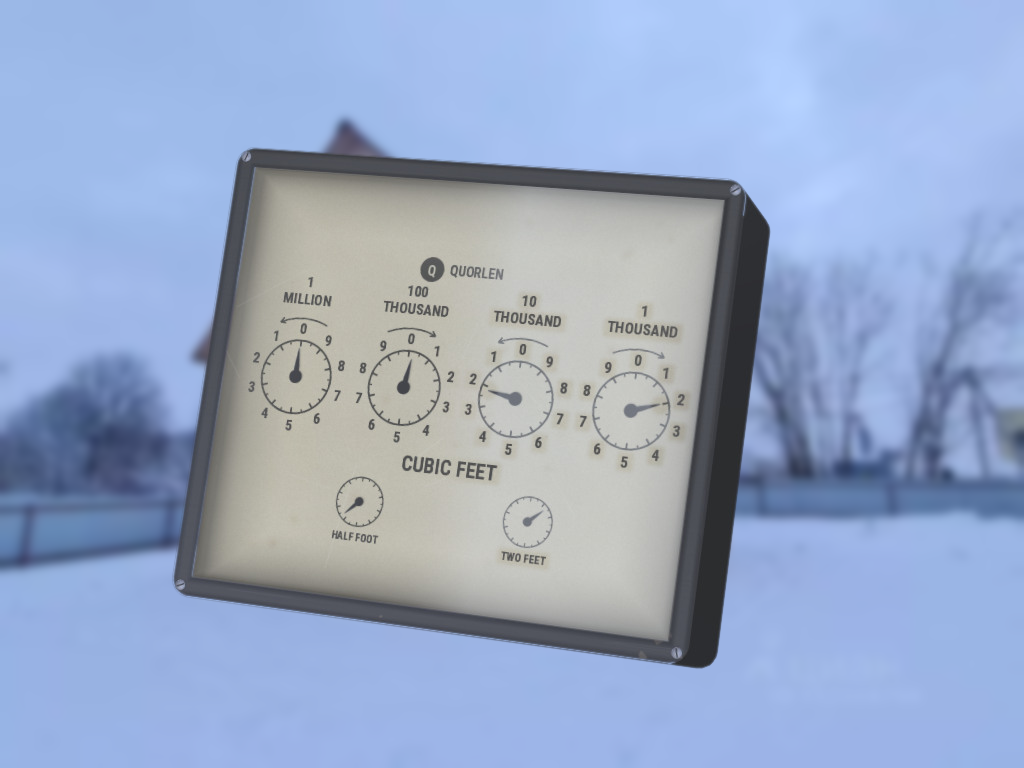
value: 2200
